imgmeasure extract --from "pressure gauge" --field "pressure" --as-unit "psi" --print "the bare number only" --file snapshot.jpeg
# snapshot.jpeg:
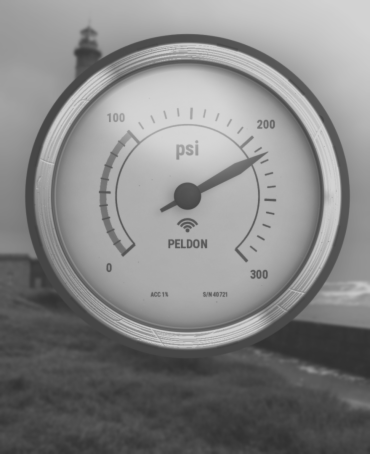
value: 215
